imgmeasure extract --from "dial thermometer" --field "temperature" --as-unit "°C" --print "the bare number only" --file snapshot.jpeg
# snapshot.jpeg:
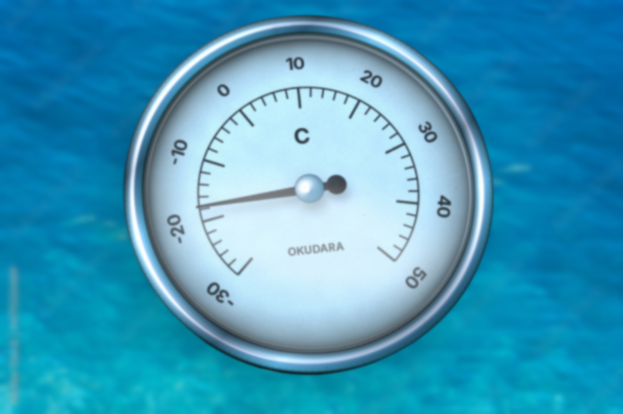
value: -18
